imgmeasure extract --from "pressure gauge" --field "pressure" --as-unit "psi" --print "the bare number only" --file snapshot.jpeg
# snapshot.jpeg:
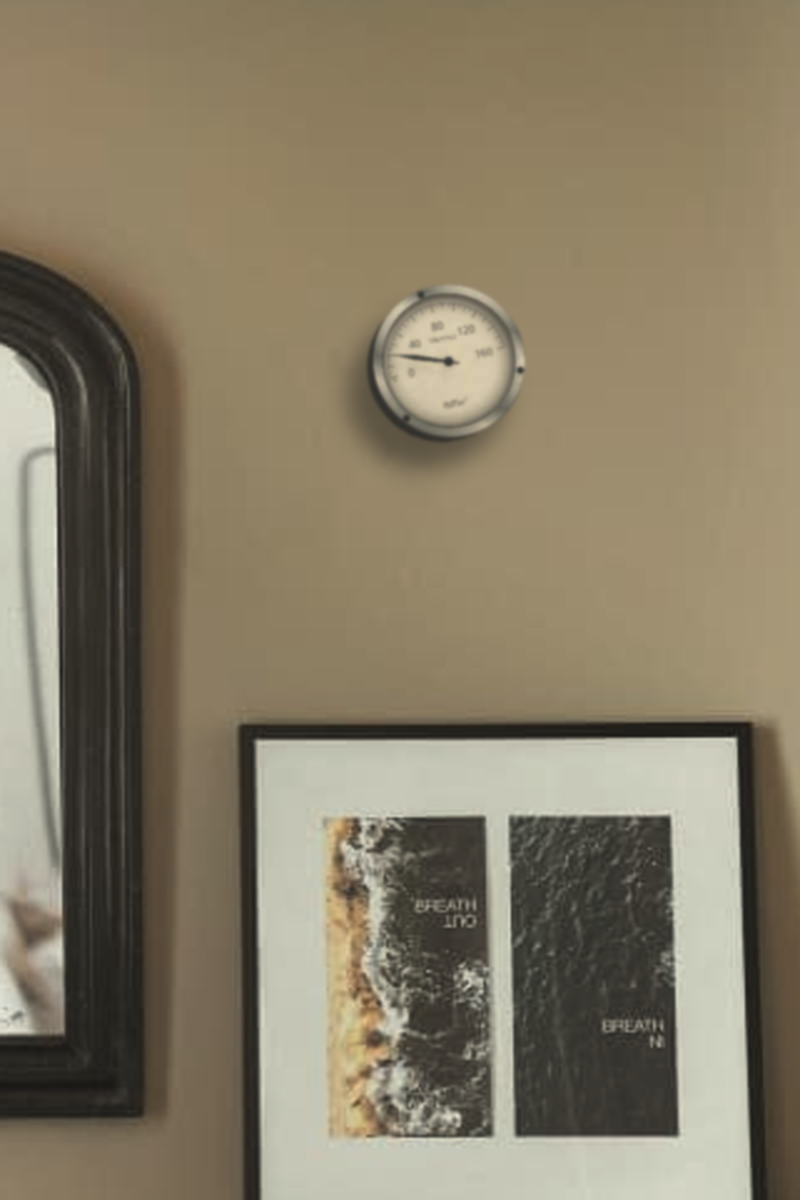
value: 20
